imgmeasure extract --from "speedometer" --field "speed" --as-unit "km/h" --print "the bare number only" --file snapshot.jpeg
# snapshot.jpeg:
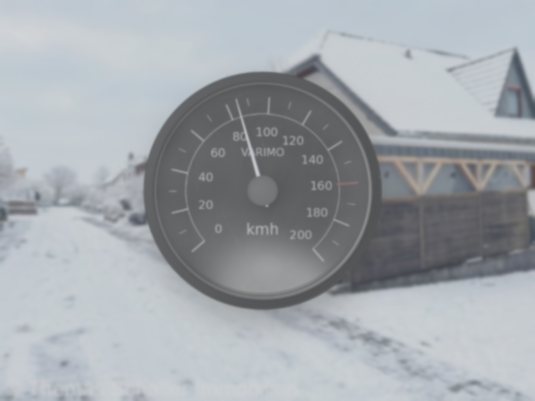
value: 85
